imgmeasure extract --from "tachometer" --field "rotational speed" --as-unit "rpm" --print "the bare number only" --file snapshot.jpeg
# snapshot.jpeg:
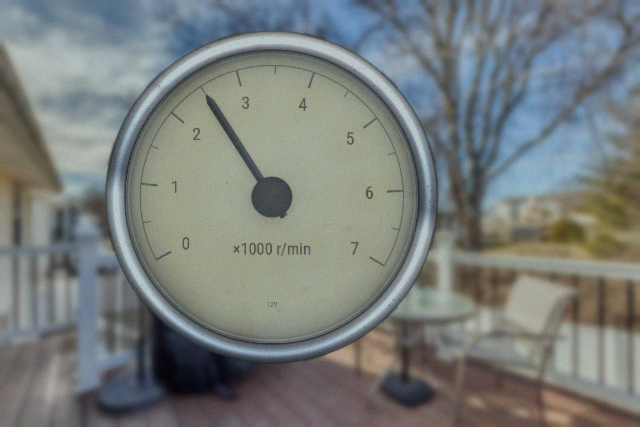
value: 2500
